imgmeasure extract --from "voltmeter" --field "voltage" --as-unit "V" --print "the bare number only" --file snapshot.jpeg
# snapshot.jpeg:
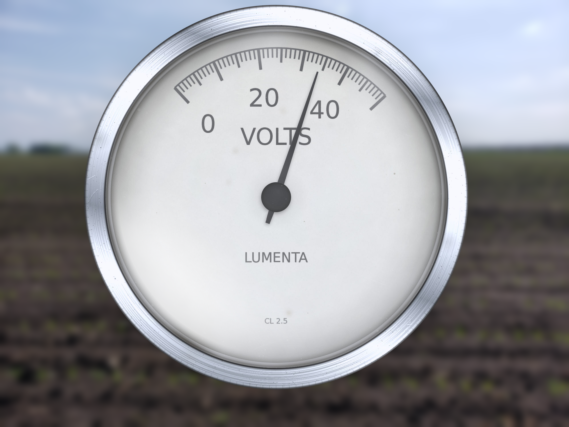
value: 34
